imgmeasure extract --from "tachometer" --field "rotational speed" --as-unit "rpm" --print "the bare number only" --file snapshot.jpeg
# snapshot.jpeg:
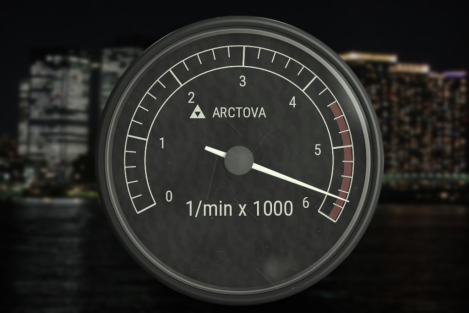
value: 5700
